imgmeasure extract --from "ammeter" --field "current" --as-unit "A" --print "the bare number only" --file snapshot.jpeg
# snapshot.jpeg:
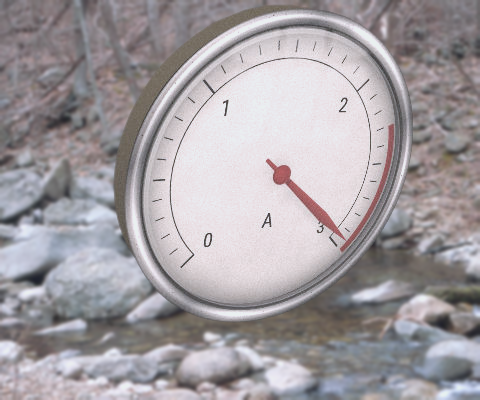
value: 2.95
